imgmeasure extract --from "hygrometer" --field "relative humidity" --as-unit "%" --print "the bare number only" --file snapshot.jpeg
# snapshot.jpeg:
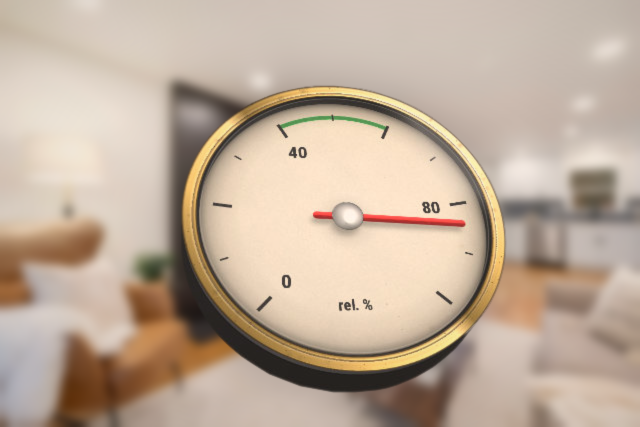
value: 85
